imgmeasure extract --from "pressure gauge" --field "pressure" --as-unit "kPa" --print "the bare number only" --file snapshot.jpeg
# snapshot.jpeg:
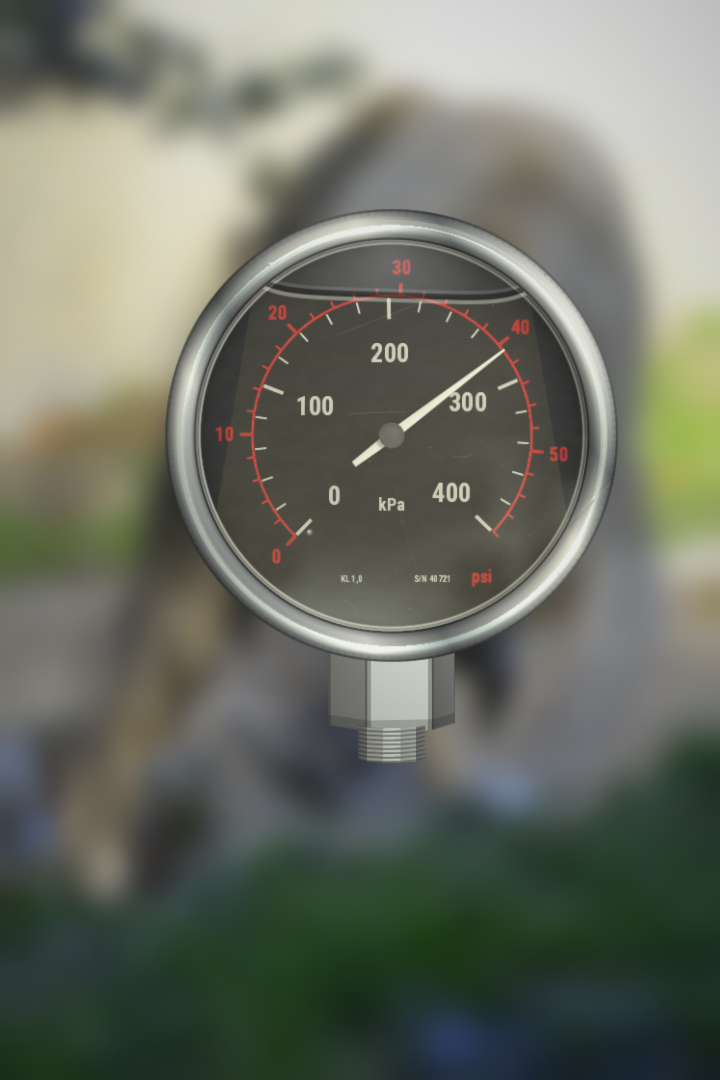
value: 280
